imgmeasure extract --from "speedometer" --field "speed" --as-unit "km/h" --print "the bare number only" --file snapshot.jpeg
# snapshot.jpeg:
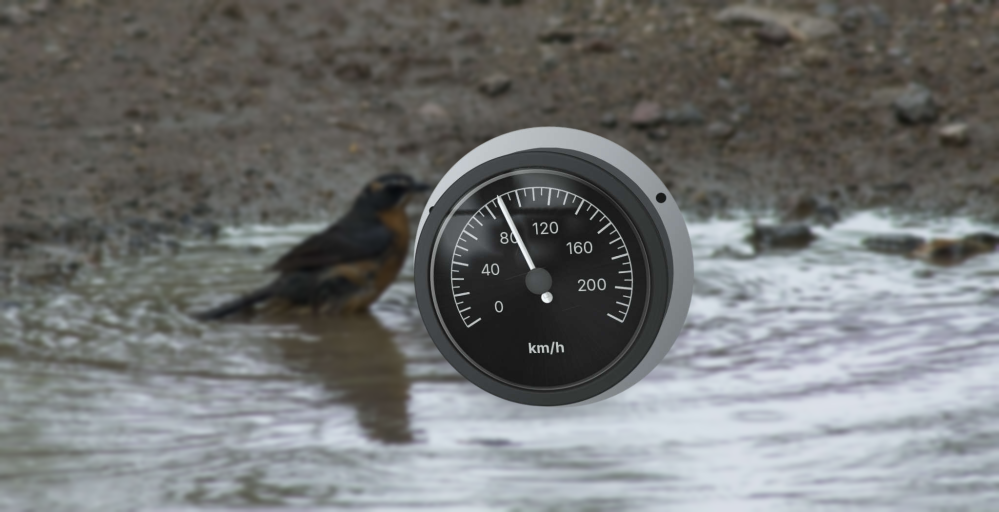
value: 90
